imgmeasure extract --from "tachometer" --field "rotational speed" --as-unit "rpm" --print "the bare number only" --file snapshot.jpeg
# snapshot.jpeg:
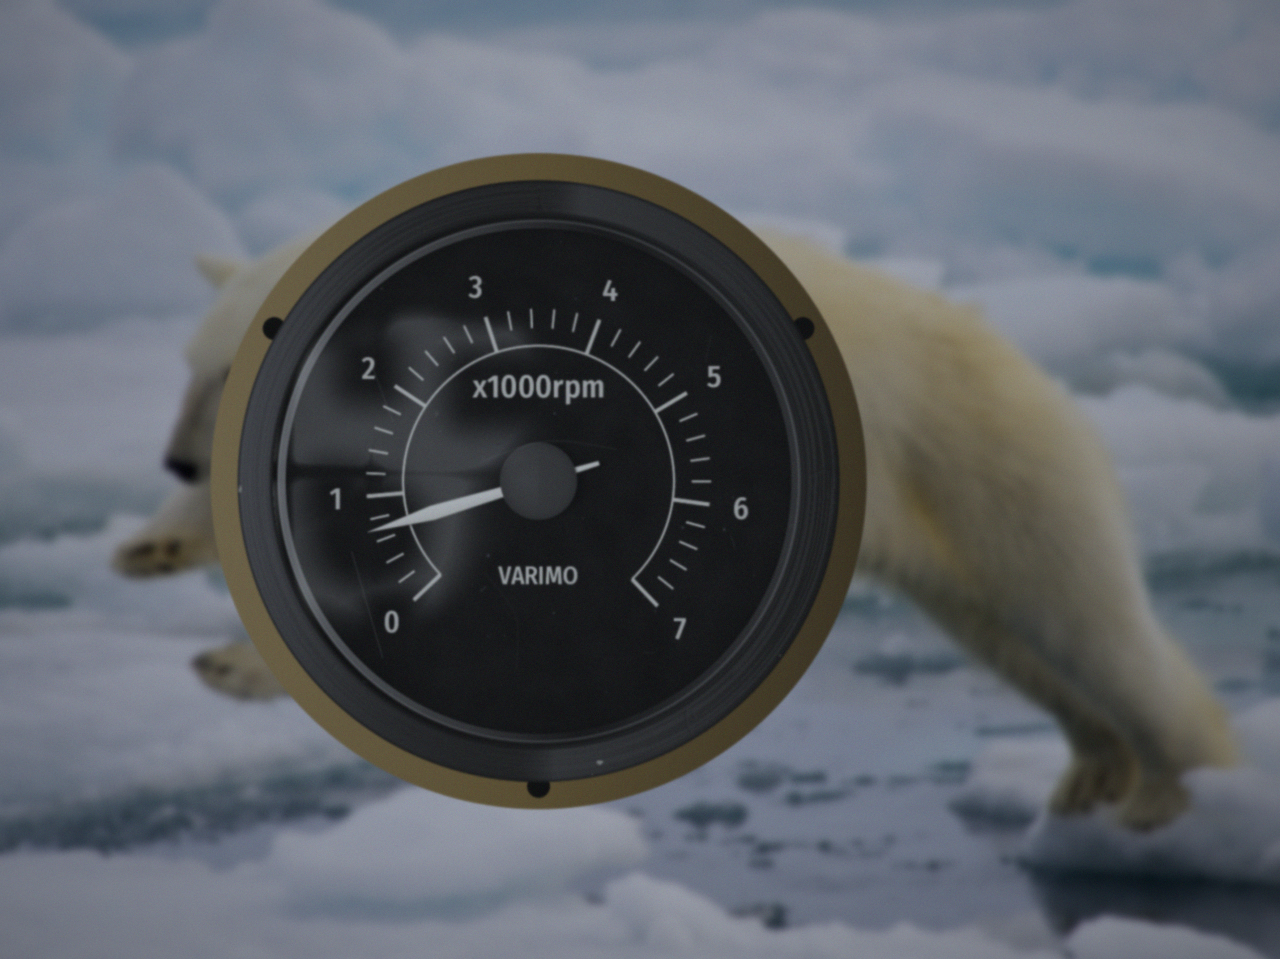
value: 700
